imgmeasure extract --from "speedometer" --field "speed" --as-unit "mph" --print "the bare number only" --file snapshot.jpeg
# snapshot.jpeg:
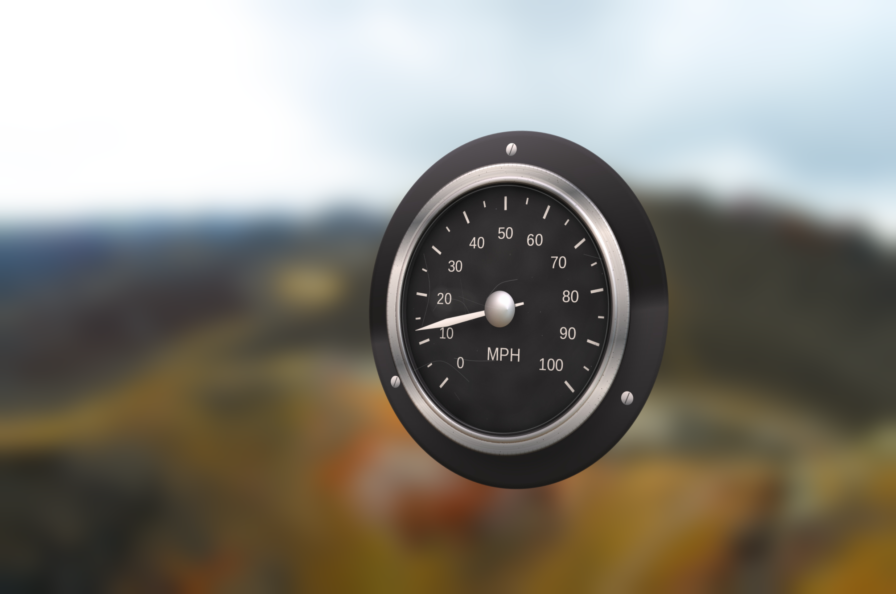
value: 12.5
